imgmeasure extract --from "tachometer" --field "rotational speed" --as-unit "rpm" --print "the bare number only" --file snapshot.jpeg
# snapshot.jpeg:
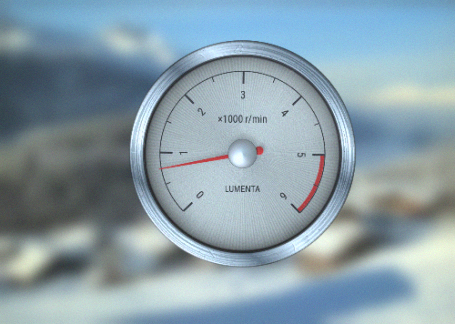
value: 750
